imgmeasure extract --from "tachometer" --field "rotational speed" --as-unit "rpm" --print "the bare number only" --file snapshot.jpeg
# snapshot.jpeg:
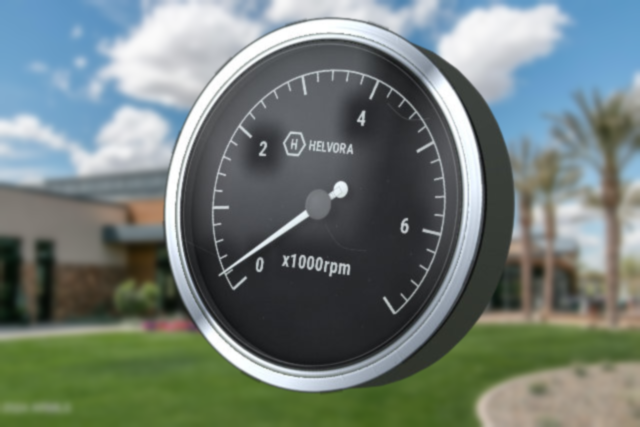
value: 200
